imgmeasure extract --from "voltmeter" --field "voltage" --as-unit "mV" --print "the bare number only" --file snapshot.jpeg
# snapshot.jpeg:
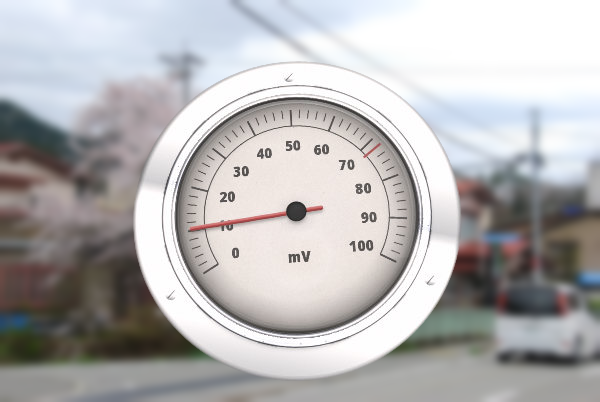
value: 10
